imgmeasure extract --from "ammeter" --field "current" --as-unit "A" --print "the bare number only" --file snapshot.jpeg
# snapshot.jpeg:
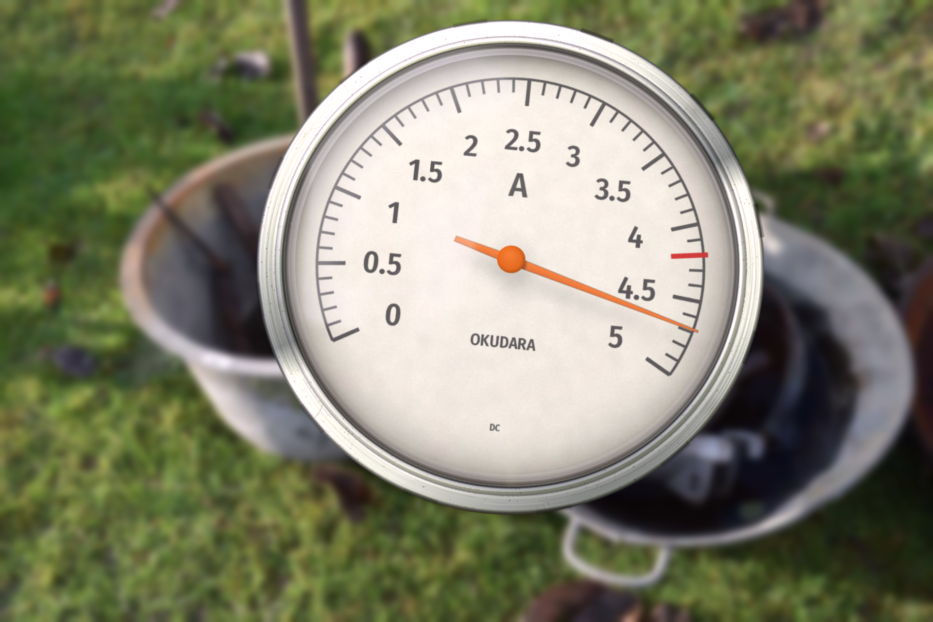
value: 4.7
